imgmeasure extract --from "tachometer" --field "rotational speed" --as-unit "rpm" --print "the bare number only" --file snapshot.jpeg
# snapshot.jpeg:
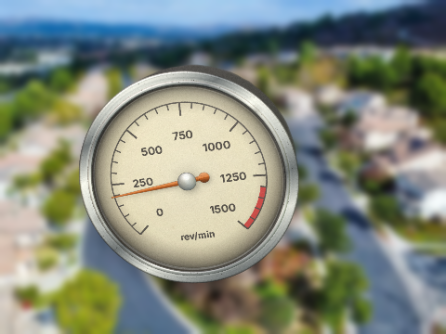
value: 200
